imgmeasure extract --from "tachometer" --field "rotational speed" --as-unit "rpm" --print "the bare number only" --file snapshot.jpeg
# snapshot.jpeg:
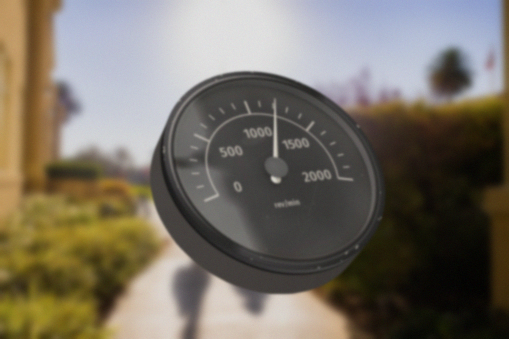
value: 1200
